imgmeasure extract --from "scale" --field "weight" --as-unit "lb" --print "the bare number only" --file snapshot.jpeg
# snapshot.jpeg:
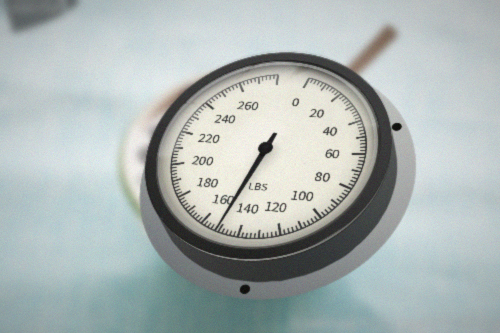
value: 150
